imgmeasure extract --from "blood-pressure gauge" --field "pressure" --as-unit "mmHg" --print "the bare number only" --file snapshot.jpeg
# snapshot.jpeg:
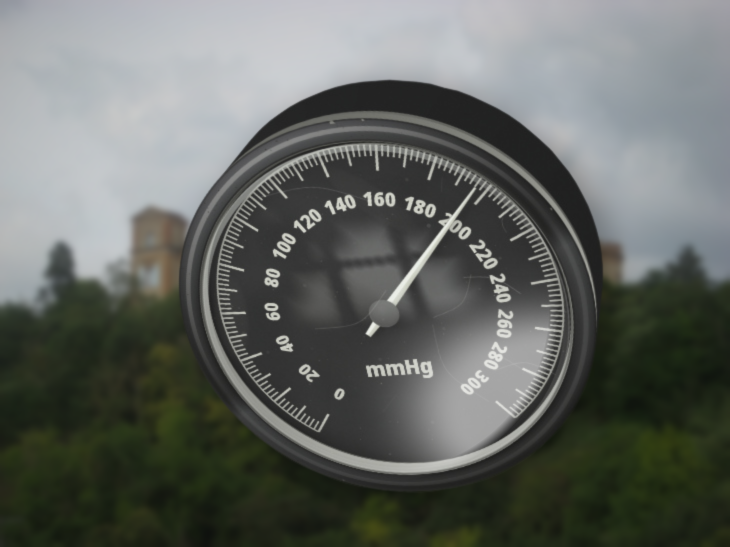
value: 196
